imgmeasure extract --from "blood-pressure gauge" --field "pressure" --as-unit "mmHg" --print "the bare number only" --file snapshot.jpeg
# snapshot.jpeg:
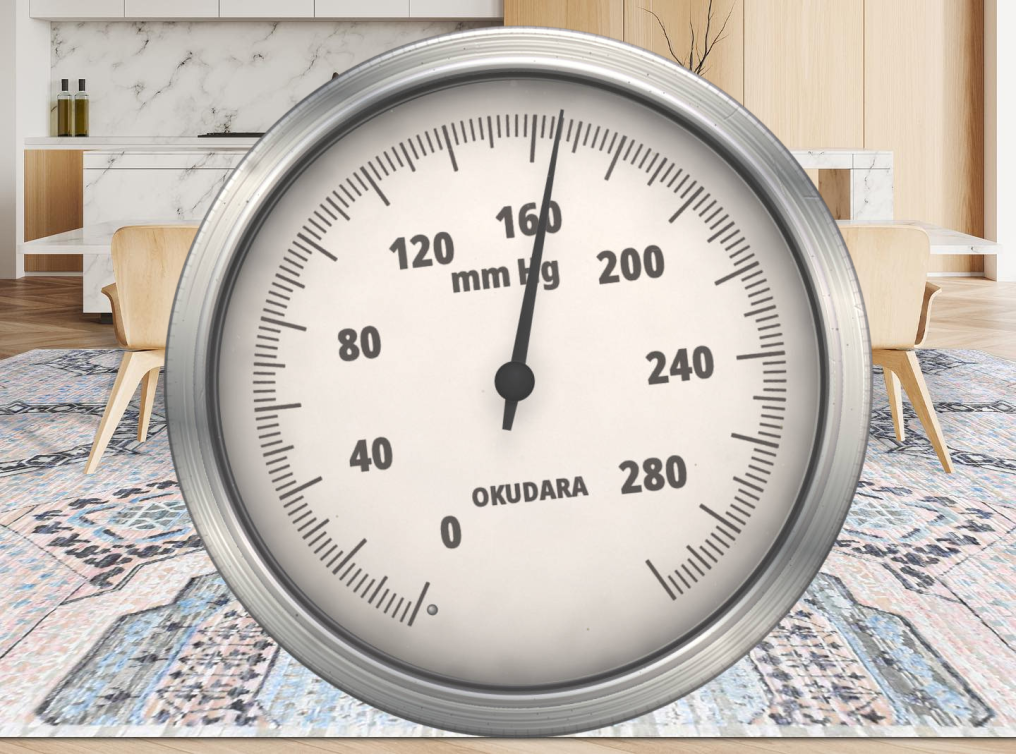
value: 166
